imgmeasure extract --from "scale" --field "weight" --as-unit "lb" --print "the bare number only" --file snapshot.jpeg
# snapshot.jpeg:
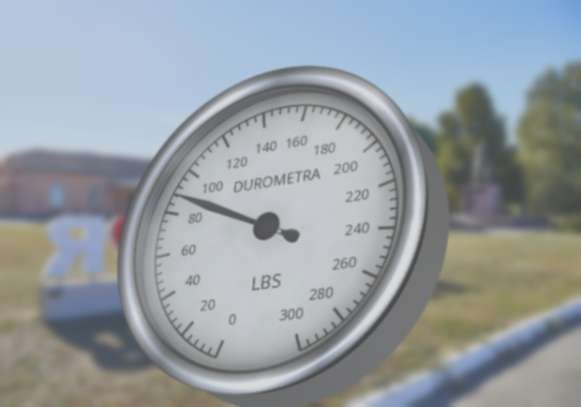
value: 88
